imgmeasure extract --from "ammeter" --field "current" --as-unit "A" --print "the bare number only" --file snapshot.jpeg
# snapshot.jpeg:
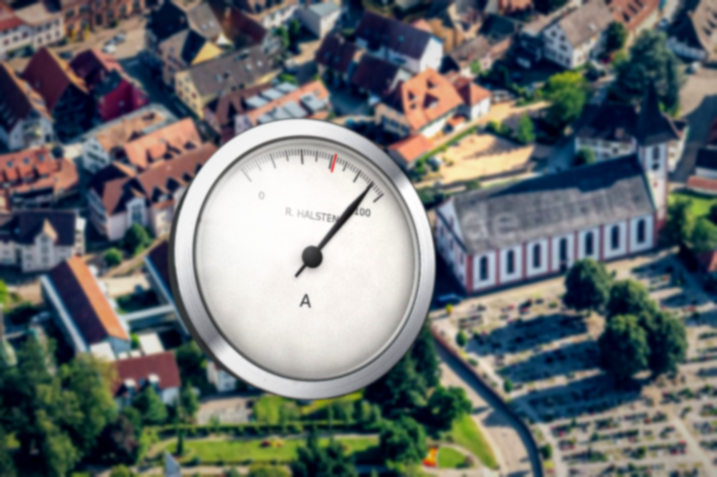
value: 90
